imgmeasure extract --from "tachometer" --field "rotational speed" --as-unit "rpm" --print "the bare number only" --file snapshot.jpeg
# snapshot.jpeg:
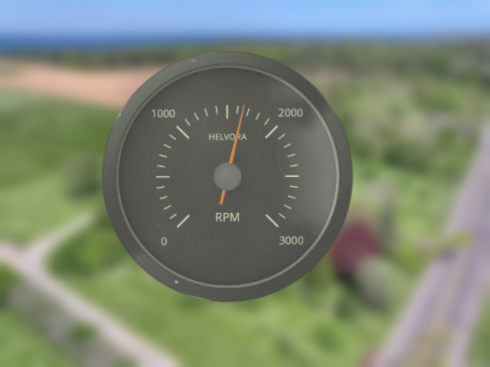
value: 1650
